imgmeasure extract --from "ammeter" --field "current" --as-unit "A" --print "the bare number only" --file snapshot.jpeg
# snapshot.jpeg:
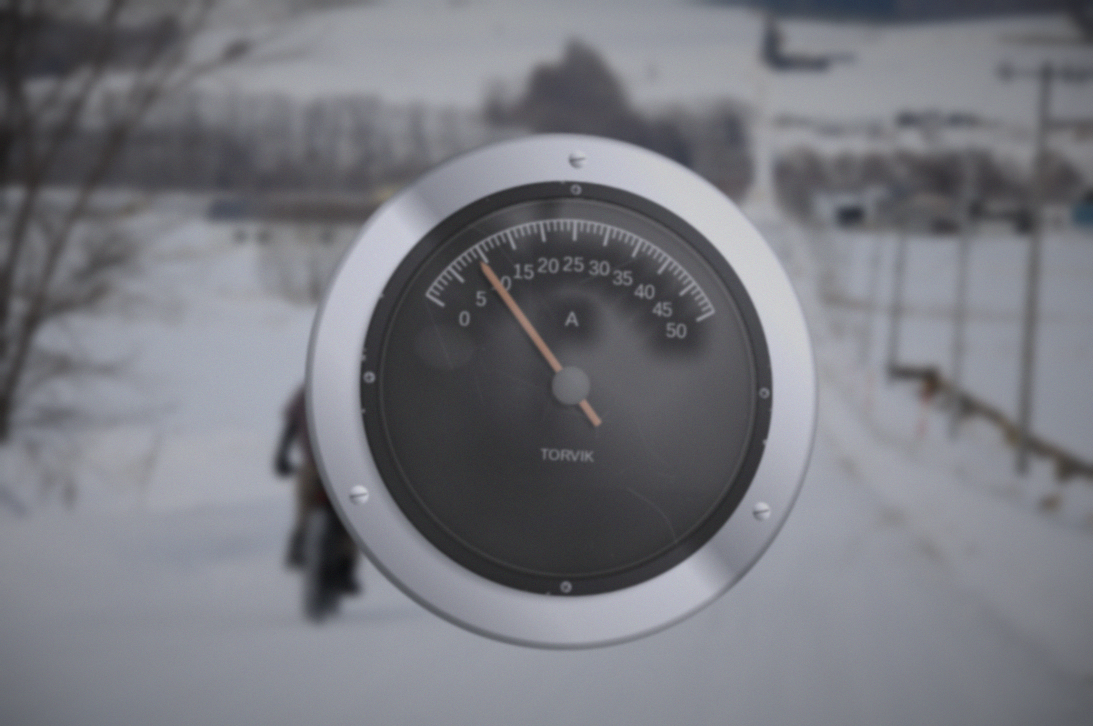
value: 9
